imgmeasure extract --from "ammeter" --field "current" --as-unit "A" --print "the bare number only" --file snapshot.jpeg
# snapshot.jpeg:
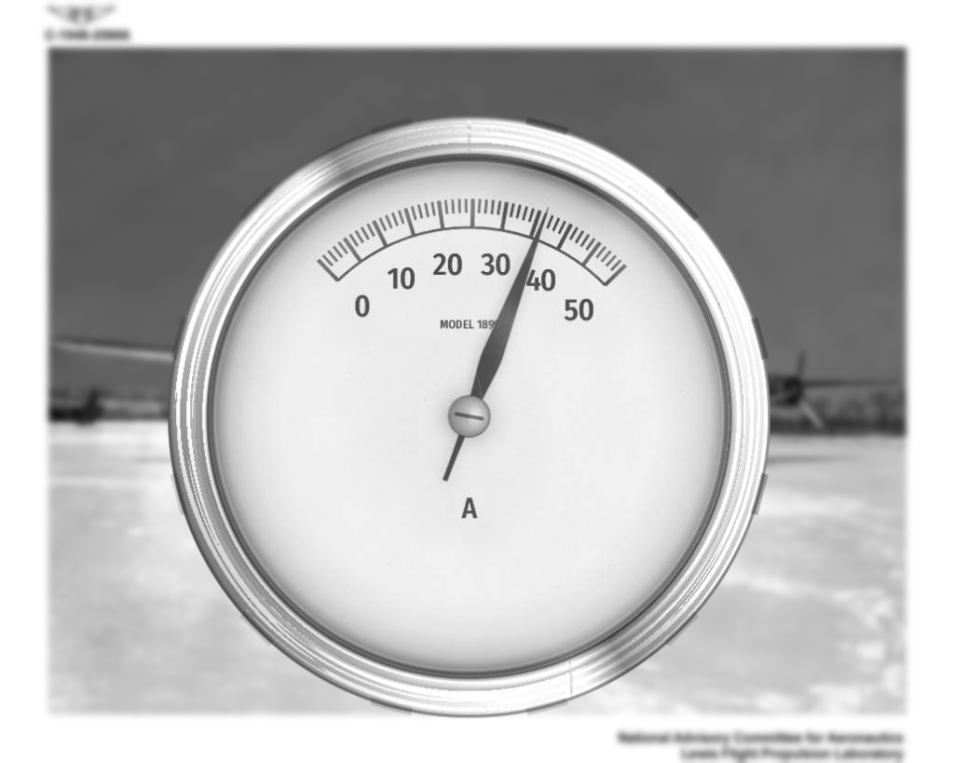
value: 36
